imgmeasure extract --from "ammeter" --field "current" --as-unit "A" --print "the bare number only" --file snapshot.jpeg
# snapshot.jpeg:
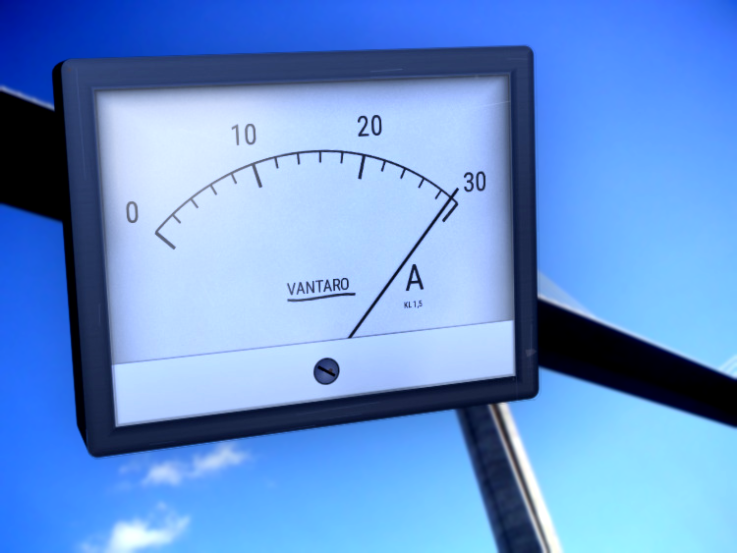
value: 29
